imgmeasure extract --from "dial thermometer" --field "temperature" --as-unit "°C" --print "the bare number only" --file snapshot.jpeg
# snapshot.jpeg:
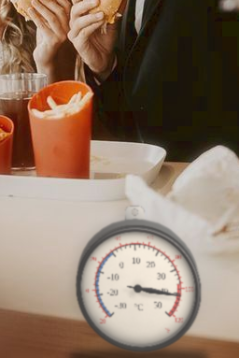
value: 40
